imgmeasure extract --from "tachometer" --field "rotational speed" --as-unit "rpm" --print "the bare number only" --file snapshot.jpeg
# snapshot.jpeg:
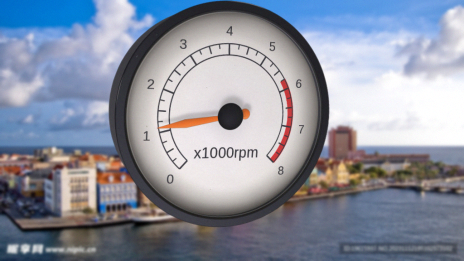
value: 1125
